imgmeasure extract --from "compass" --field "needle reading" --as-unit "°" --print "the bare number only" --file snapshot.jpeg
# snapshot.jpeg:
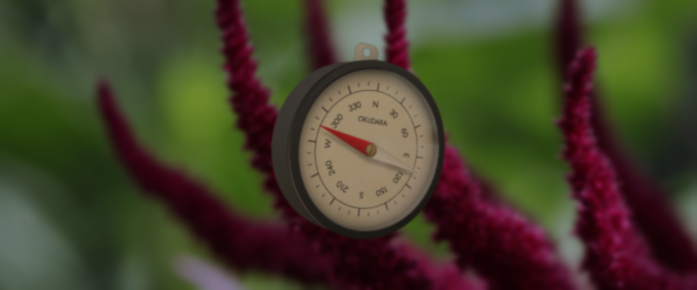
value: 285
